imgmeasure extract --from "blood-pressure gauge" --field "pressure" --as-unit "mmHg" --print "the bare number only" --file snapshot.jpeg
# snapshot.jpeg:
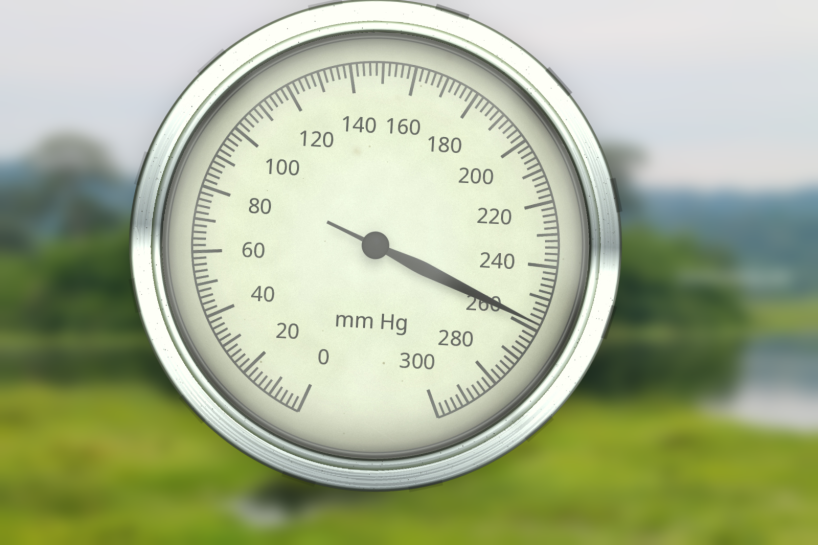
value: 258
